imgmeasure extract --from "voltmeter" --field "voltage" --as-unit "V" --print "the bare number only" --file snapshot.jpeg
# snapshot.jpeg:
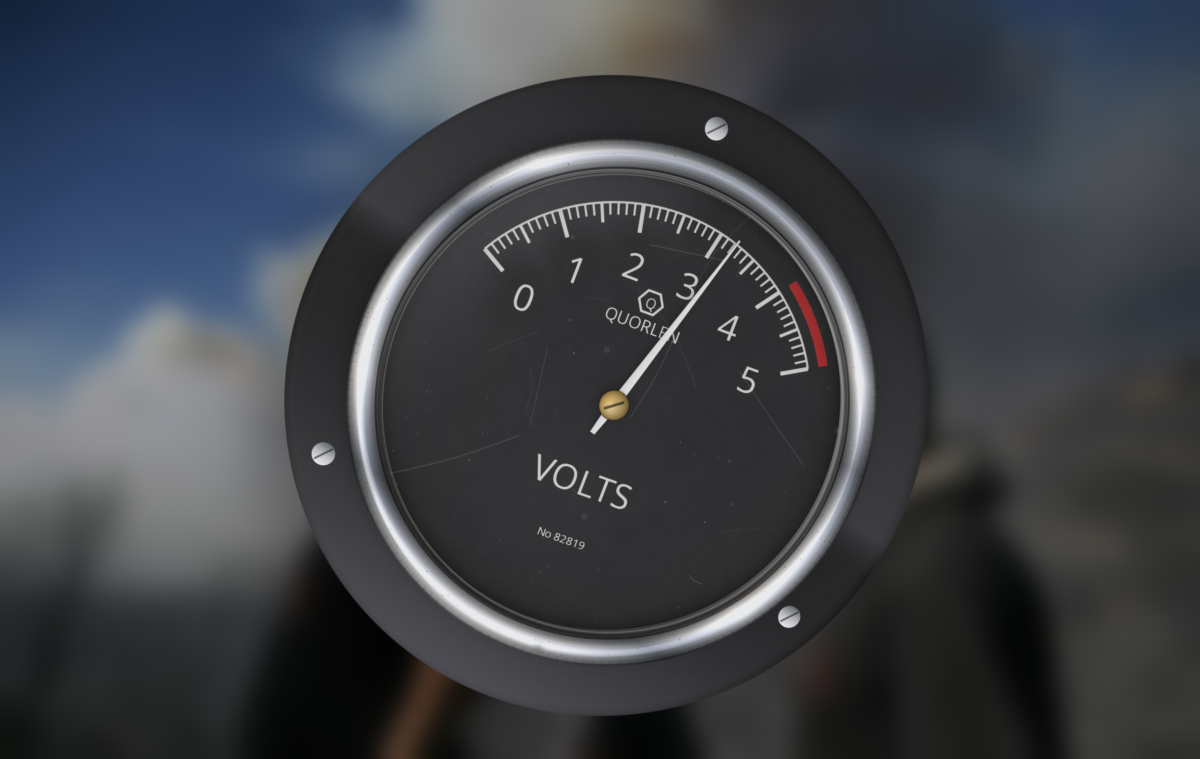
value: 3.2
